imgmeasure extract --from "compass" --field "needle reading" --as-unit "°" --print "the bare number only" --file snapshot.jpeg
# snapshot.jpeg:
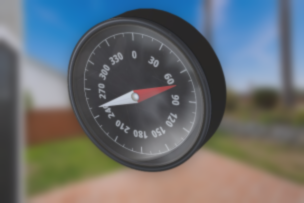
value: 70
